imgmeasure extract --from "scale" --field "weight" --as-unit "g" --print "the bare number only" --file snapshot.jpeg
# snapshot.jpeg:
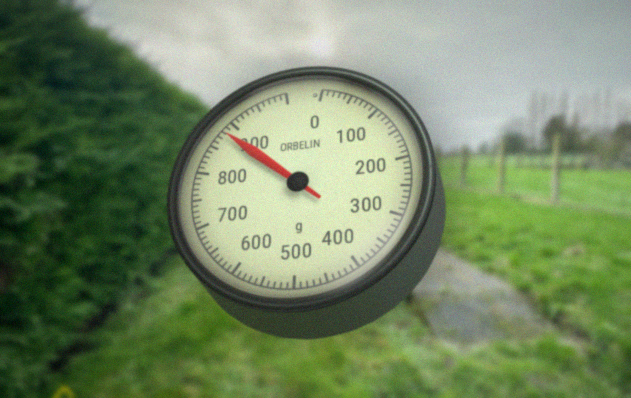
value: 880
